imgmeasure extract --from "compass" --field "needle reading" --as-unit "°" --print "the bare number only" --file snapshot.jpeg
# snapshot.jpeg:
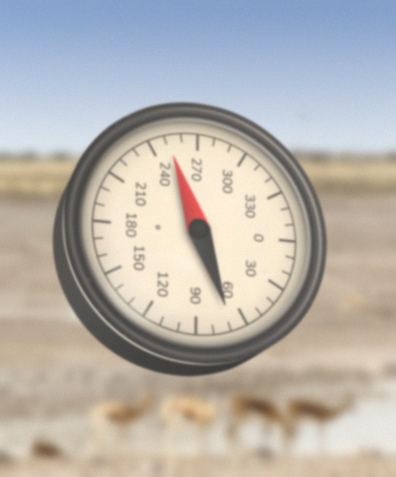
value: 250
